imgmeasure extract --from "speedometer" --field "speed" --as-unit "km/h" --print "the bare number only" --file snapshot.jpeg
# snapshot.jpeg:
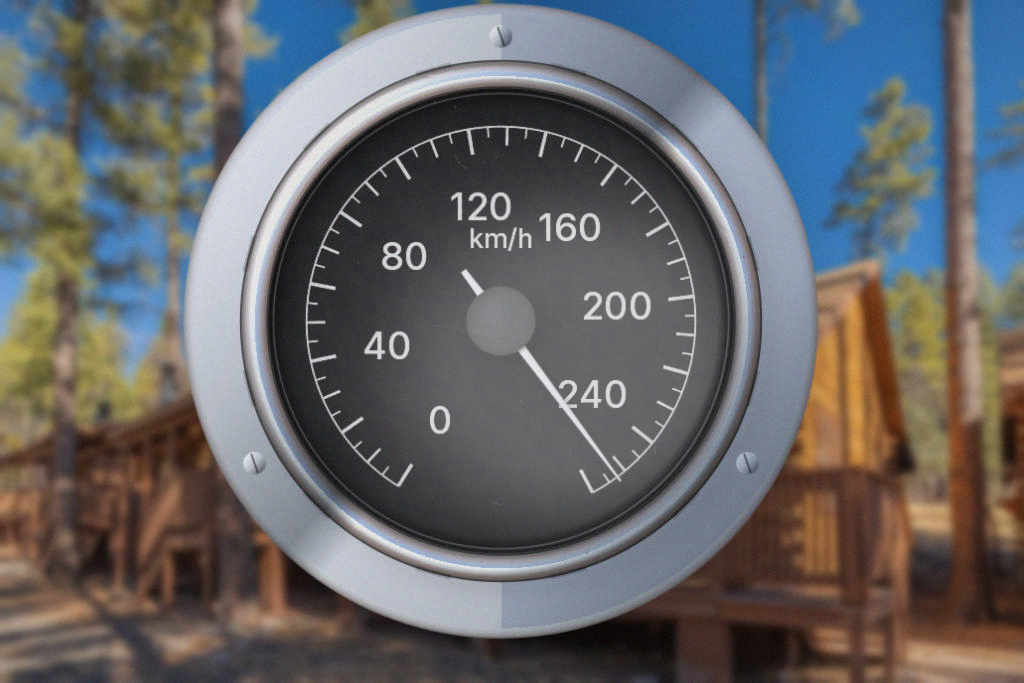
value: 252.5
